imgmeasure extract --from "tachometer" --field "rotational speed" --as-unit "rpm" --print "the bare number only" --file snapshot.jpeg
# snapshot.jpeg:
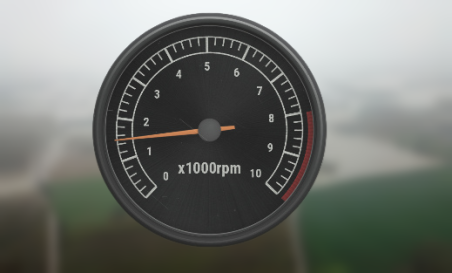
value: 1500
